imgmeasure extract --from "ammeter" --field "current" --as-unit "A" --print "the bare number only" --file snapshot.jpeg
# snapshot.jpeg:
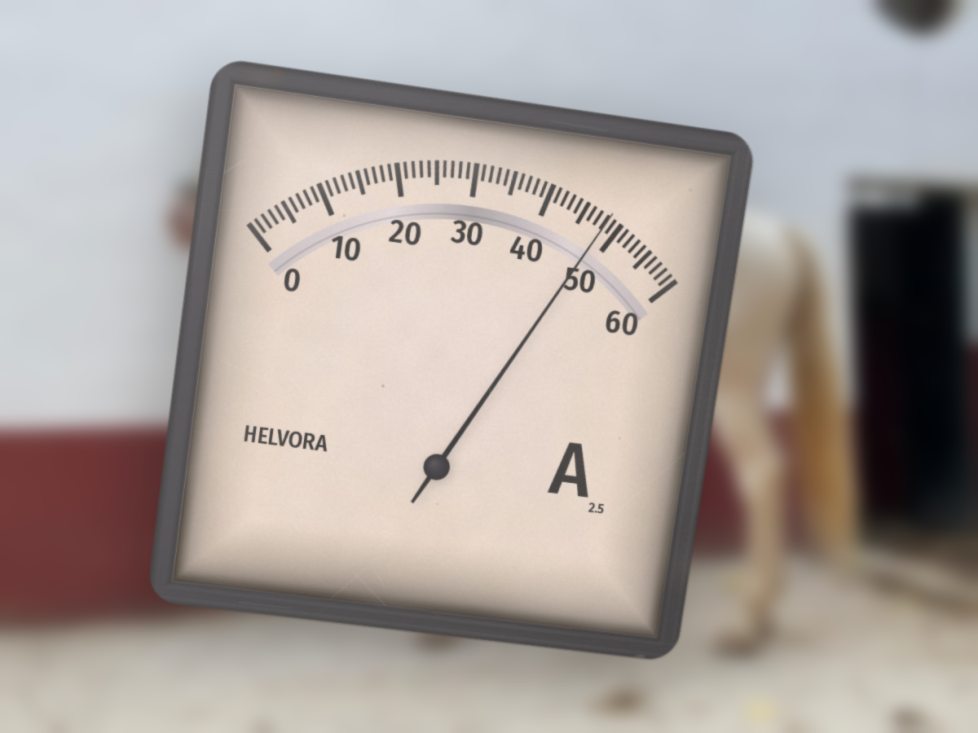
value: 48
